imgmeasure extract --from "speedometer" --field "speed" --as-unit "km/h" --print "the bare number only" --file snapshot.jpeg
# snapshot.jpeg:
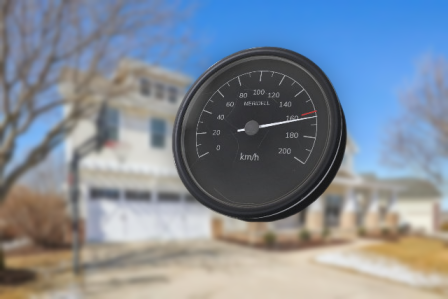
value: 165
